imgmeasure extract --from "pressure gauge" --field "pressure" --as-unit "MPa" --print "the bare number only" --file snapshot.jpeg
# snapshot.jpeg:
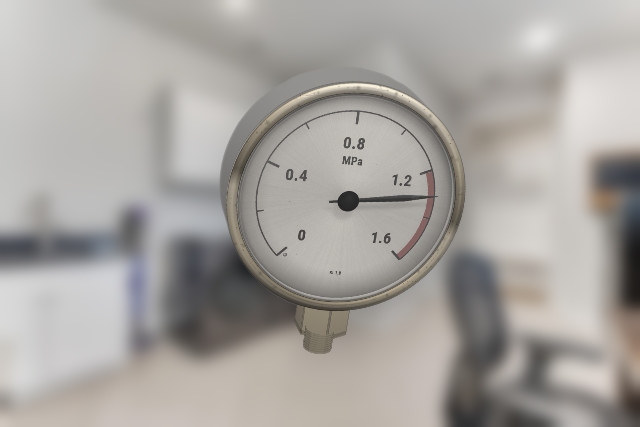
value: 1.3
